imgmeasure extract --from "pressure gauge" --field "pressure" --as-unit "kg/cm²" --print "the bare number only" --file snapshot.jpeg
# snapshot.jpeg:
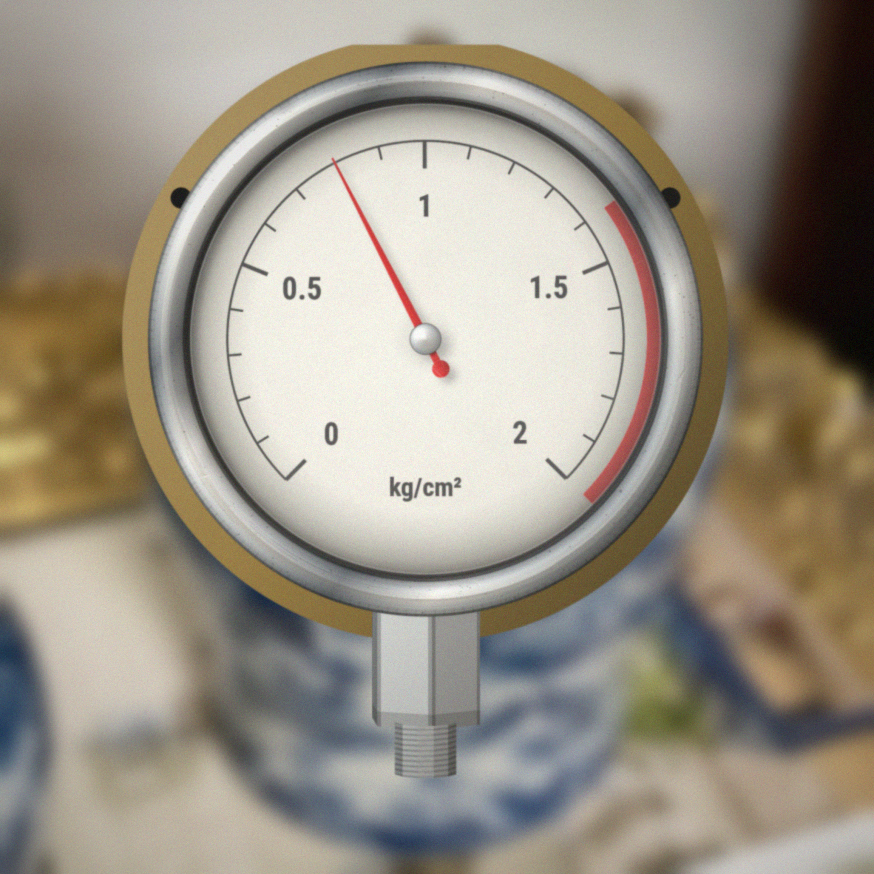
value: 0.8
